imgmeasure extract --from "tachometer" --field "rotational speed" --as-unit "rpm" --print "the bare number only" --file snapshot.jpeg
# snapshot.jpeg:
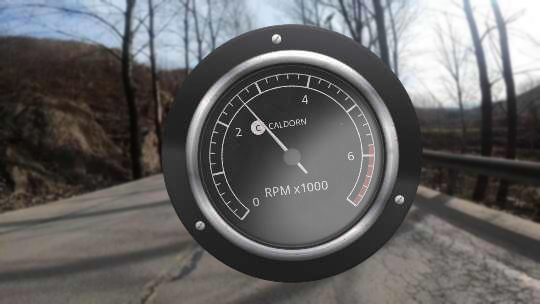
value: 2600
